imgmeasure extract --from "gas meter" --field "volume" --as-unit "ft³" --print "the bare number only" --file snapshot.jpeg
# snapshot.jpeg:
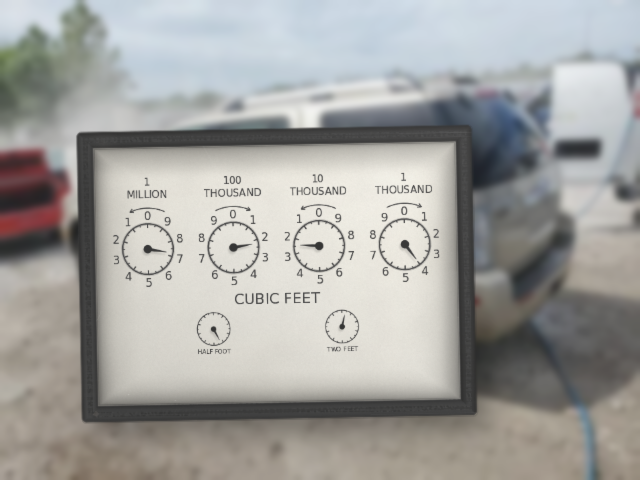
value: 722400
